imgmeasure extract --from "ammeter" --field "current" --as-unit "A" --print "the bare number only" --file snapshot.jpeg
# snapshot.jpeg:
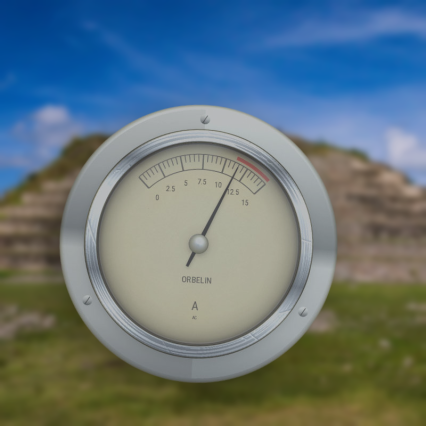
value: 11.5
